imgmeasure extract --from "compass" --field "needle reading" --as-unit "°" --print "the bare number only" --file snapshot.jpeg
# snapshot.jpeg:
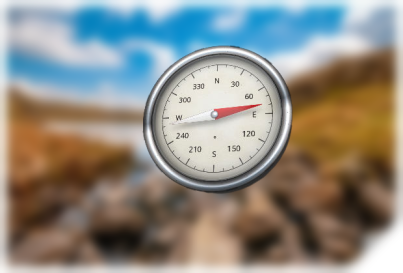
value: 80
